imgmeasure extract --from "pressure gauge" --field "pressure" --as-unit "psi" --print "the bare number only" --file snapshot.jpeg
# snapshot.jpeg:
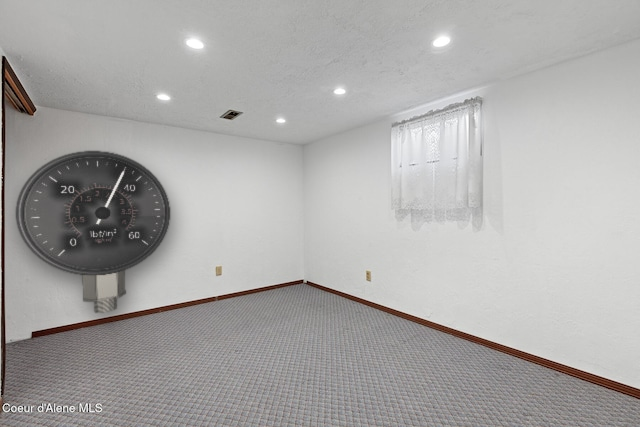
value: 36
